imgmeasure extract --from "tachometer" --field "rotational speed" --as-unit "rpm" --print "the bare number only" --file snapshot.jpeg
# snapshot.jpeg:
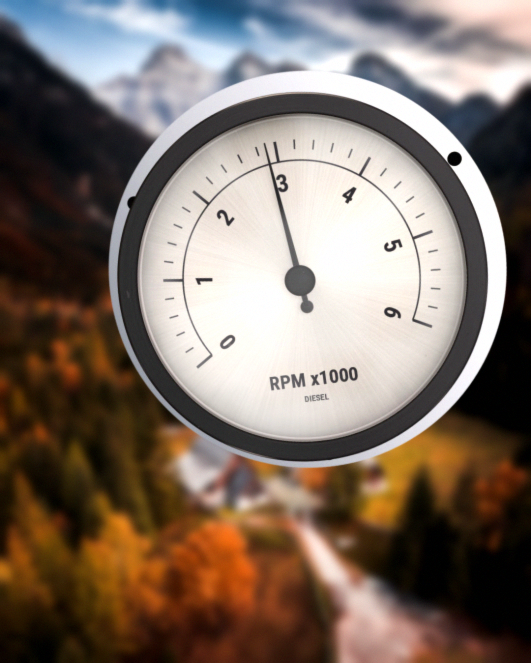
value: 2900
